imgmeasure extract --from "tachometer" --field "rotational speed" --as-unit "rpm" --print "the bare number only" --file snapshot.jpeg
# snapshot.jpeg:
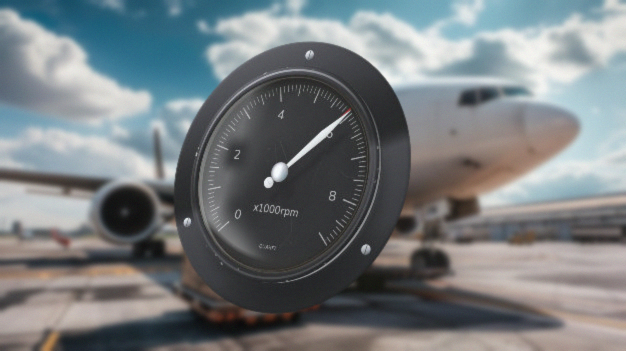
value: 6000
